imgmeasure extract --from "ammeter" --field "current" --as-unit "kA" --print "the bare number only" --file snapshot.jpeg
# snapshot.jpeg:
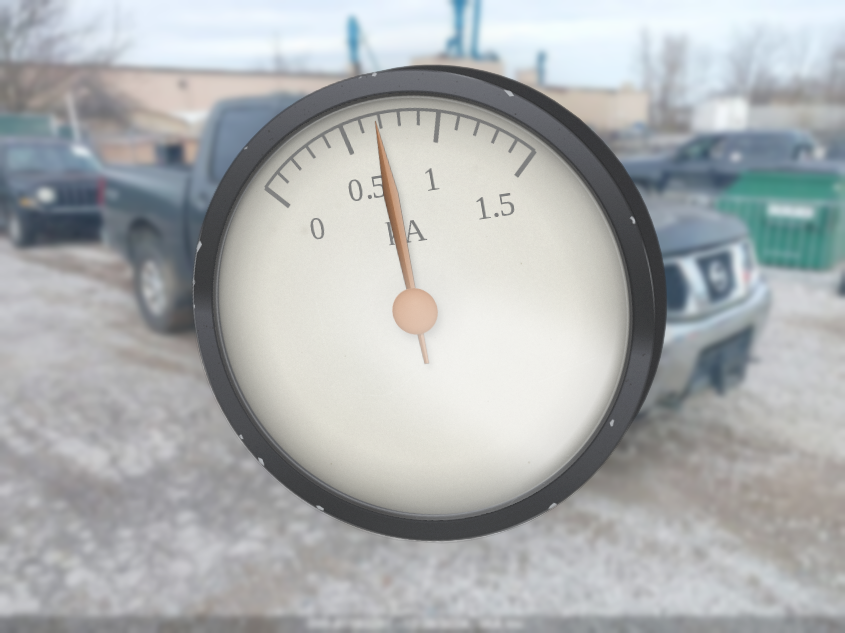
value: 0.7
